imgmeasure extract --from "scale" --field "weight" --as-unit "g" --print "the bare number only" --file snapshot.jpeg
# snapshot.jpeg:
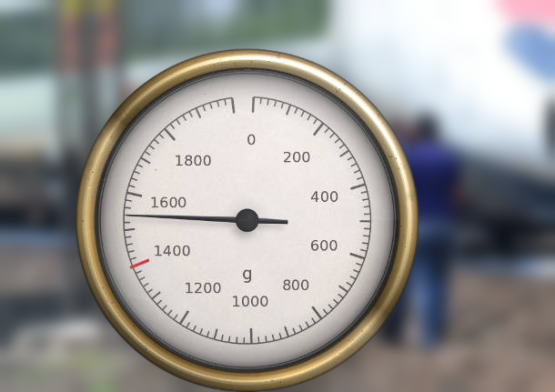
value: 1540
